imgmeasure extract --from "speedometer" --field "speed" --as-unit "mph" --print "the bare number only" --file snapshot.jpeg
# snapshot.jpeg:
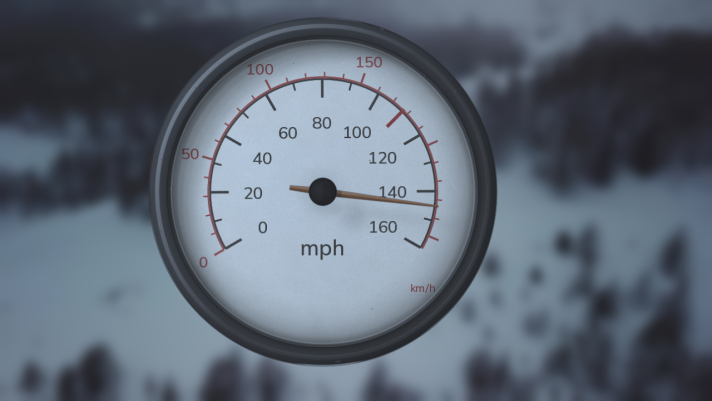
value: 145
